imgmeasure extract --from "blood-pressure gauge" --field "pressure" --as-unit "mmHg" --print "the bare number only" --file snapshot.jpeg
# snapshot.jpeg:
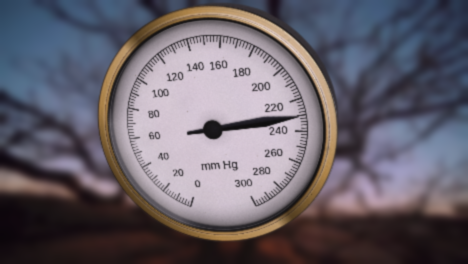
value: 230
